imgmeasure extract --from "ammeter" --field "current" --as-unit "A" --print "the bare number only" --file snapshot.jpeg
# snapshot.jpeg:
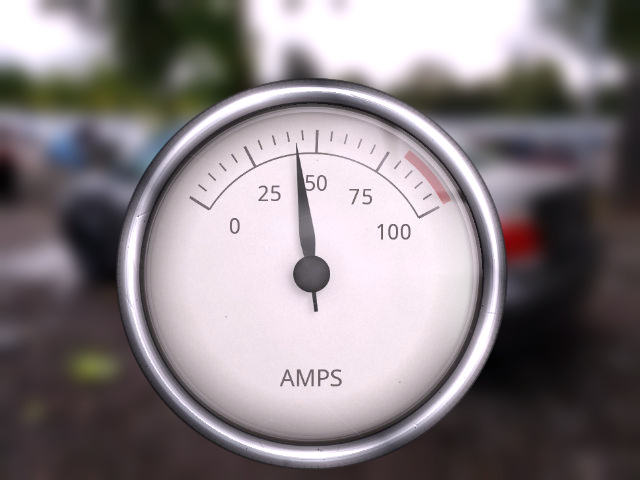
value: 42.5
